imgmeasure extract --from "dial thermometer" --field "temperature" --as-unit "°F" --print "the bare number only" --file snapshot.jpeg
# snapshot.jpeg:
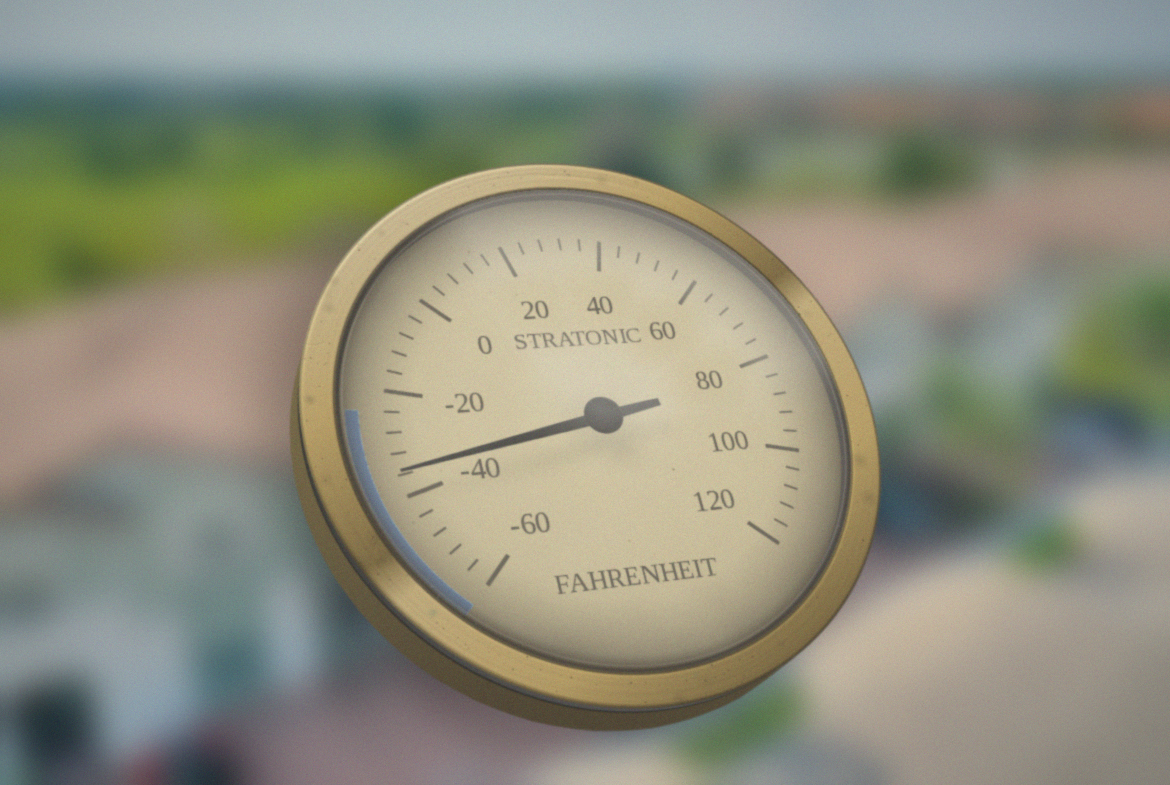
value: -36
